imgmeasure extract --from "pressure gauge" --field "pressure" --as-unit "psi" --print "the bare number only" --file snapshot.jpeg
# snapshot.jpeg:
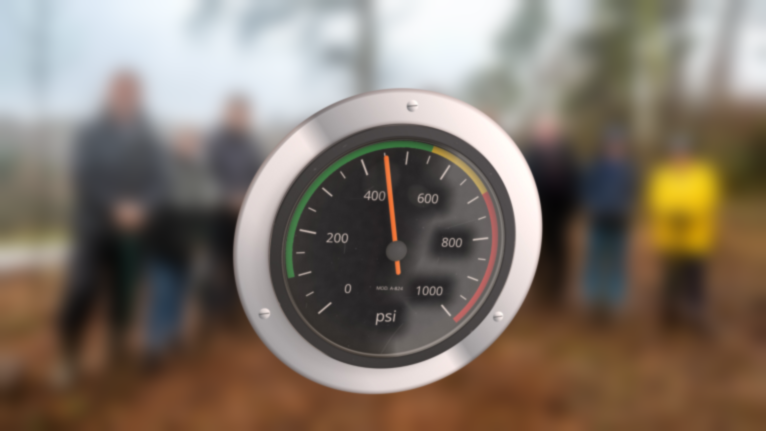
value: 450
